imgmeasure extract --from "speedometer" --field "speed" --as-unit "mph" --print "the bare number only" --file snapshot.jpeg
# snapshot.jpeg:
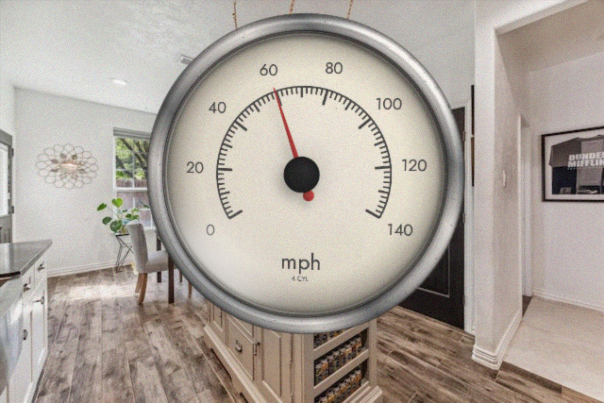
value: 60
